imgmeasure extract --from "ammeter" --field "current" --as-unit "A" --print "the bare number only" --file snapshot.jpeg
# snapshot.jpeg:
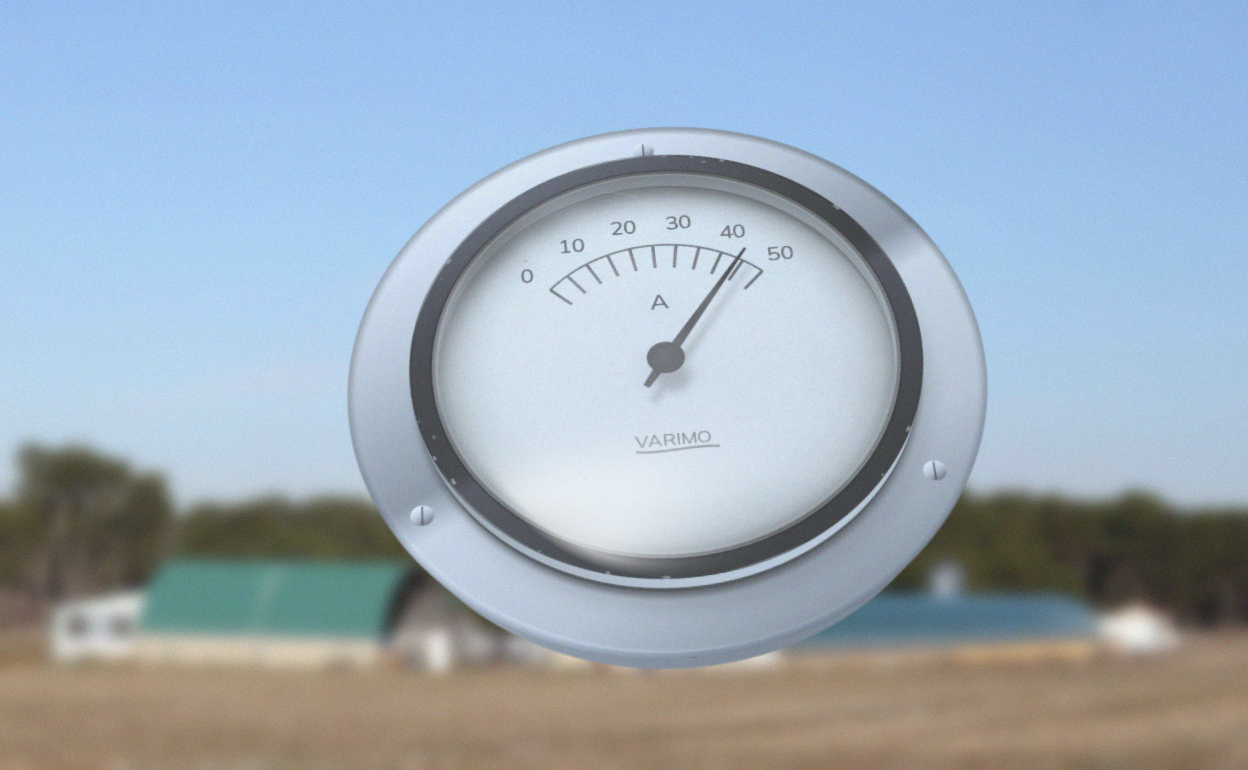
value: 45
